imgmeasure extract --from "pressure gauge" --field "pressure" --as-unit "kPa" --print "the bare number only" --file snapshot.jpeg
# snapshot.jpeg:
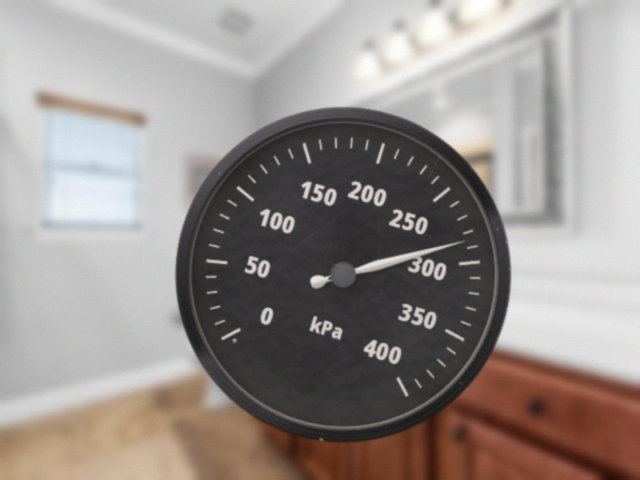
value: 285
